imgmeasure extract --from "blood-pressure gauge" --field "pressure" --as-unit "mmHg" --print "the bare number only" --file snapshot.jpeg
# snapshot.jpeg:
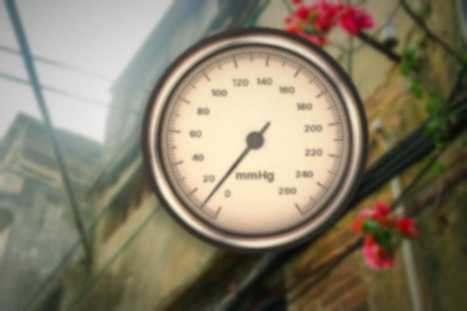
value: 10
